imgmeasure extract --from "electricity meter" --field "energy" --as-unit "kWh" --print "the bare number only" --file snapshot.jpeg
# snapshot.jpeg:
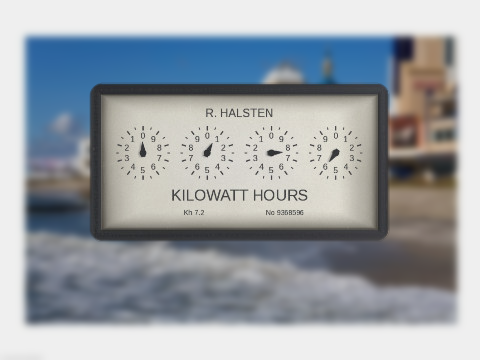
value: 76
